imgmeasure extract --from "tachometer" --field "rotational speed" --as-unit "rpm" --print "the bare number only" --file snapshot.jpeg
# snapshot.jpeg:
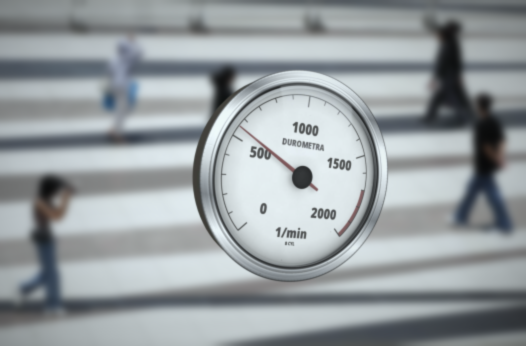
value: 550
